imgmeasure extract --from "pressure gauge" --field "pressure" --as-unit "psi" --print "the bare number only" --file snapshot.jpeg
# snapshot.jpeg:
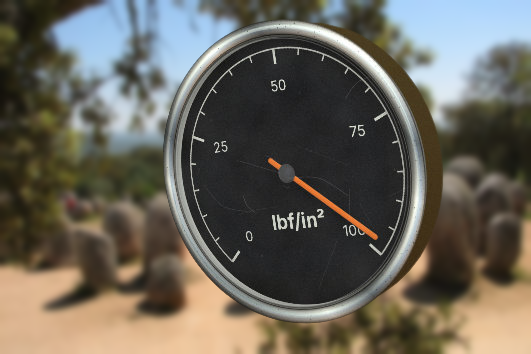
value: 97.5
